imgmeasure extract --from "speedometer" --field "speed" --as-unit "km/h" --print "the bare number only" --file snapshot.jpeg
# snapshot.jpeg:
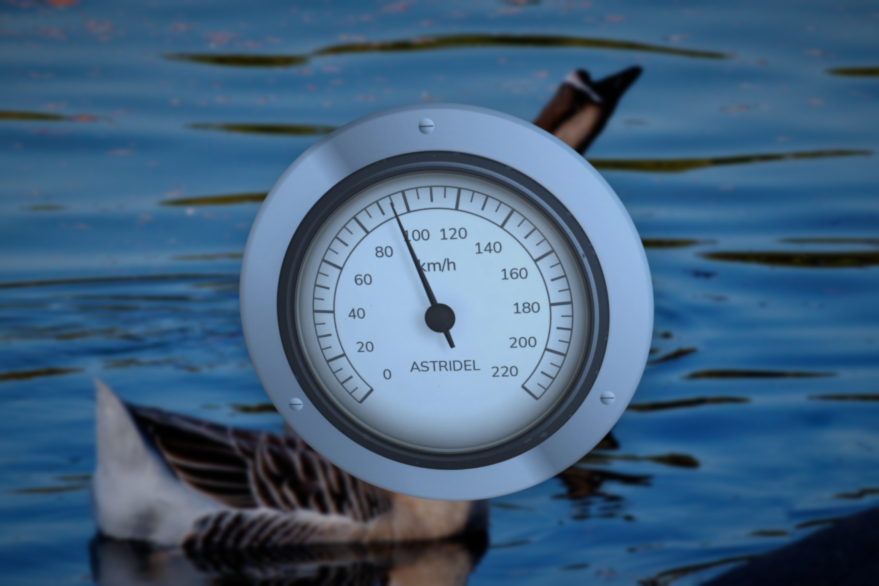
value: 95
